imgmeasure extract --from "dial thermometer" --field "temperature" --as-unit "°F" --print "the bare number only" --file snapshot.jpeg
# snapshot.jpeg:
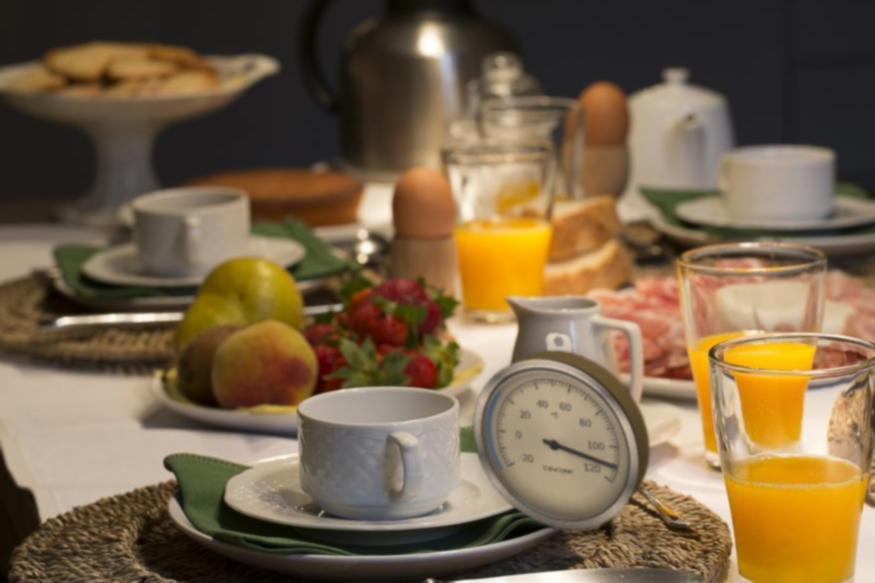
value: 110
